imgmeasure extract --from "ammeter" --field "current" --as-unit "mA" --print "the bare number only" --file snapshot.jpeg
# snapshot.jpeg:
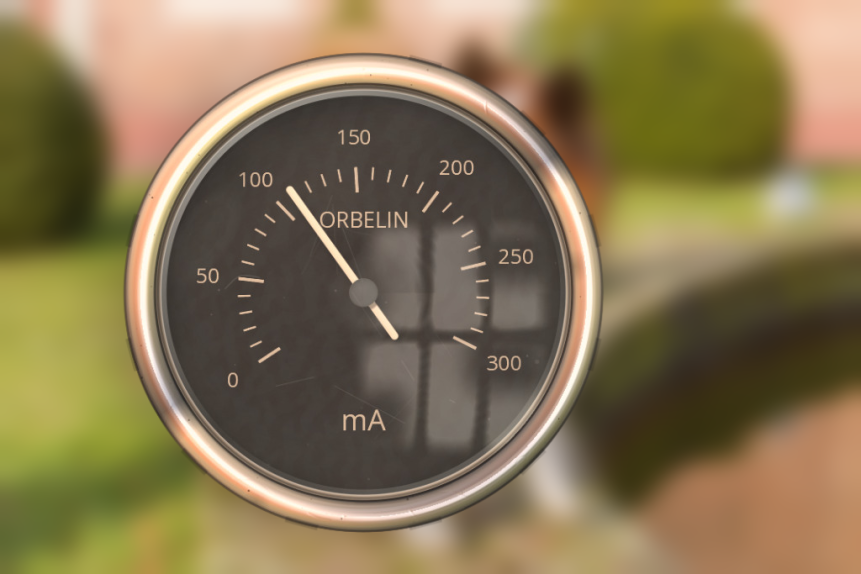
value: 110
